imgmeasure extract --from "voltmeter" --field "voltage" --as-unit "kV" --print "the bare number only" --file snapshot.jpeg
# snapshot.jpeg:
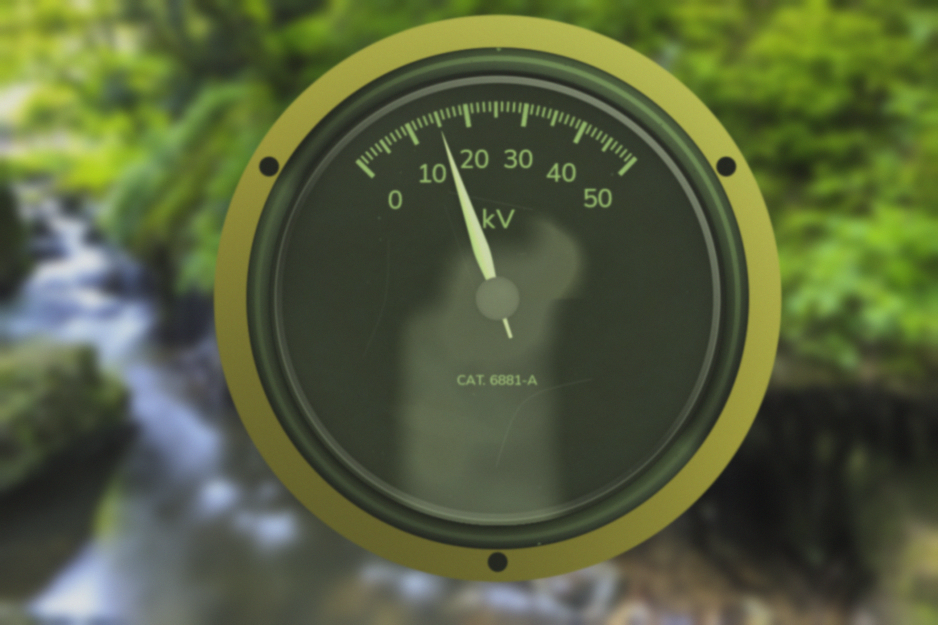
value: 15
